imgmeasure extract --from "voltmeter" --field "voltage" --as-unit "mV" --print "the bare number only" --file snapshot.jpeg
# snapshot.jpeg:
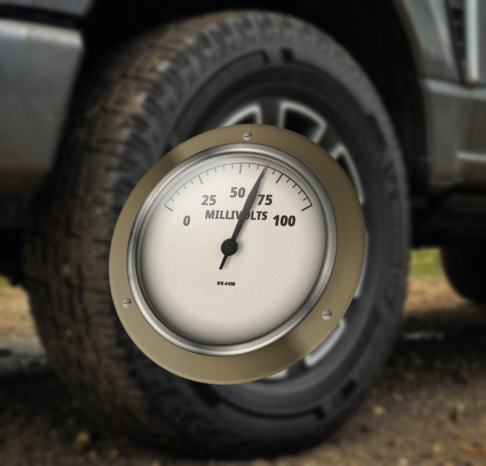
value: 65
